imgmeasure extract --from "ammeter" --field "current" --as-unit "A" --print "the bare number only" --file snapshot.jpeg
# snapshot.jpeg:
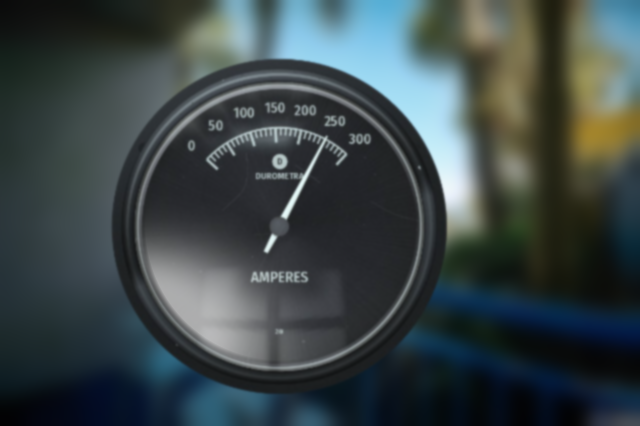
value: 250
